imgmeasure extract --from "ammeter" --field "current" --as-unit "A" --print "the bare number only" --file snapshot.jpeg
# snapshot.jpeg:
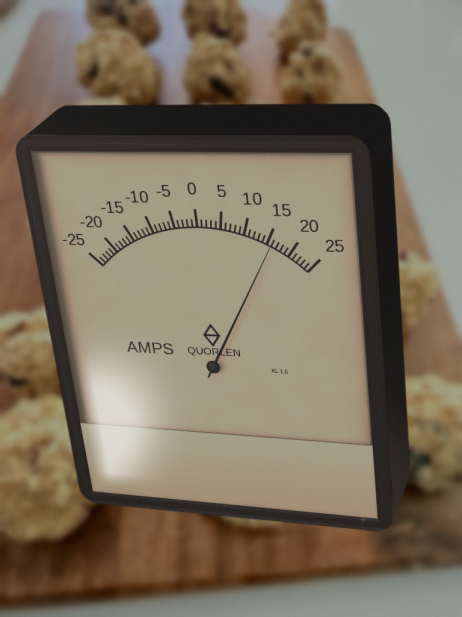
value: 16
